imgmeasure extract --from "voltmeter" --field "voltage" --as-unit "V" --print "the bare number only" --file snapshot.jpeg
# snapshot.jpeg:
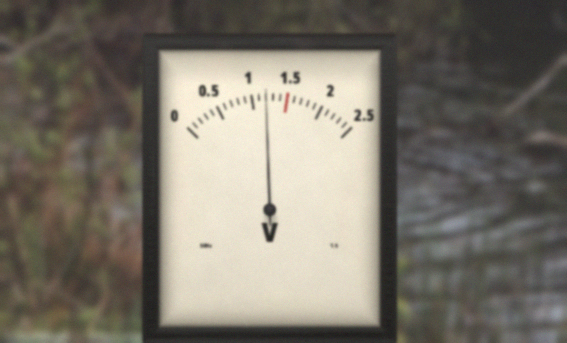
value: 1.2
